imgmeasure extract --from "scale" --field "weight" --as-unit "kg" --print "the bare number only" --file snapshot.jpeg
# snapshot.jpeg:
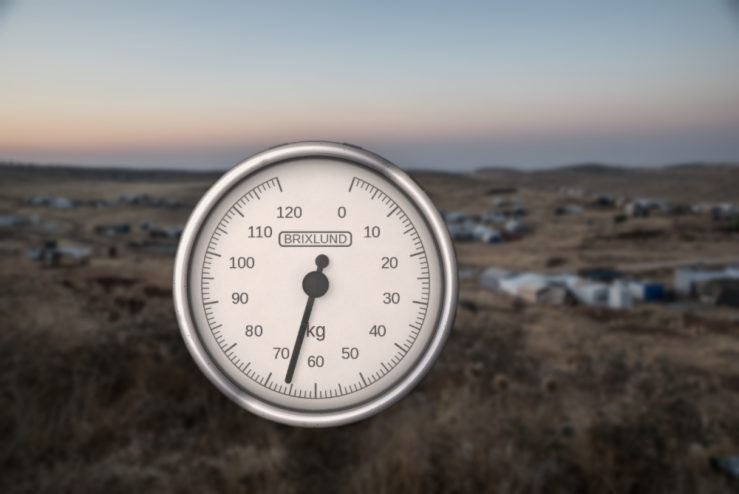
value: 66
